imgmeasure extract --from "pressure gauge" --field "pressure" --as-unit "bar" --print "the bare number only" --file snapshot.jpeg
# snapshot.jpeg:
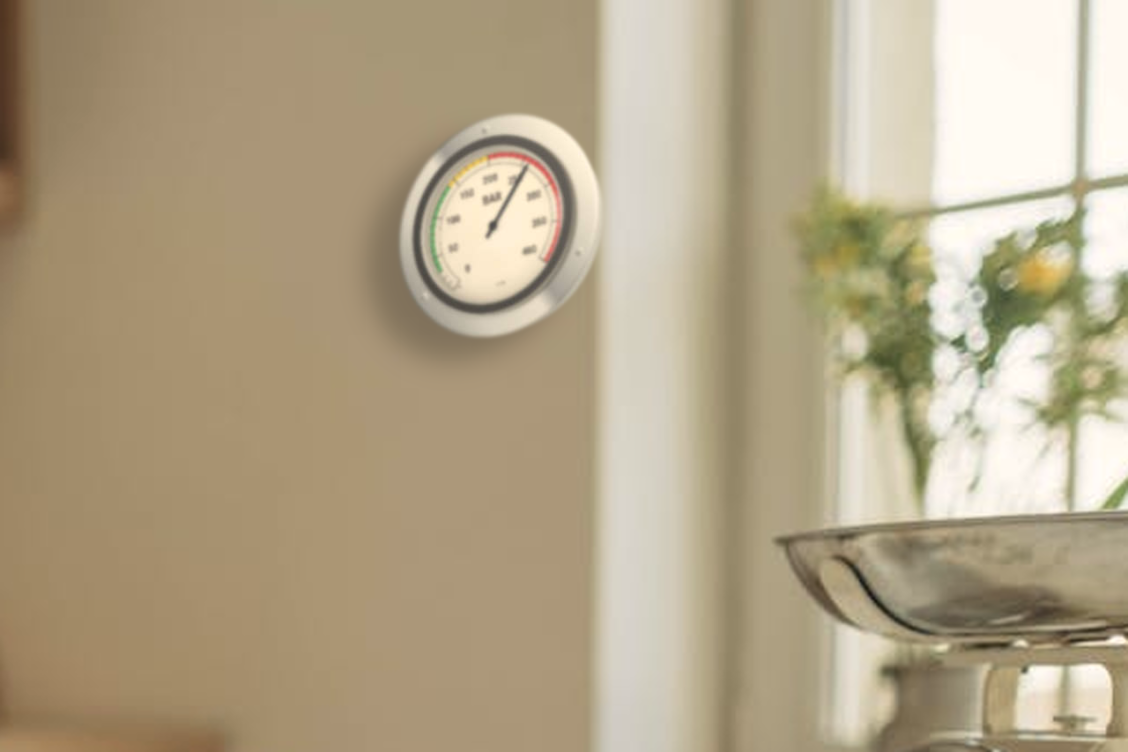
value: 260
